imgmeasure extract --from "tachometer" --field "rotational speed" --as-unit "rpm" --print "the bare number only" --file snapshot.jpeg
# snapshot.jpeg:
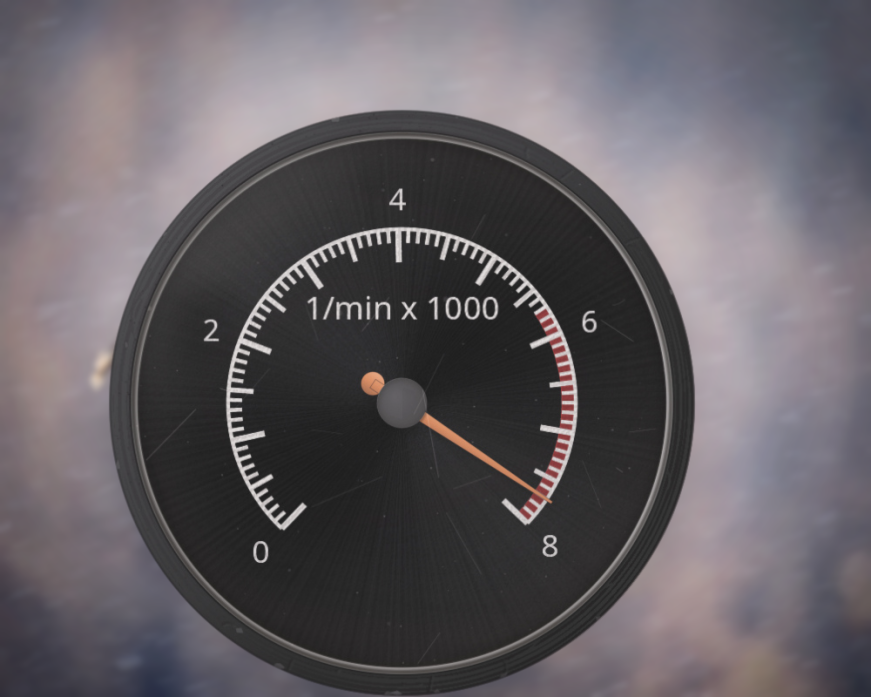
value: 7700
